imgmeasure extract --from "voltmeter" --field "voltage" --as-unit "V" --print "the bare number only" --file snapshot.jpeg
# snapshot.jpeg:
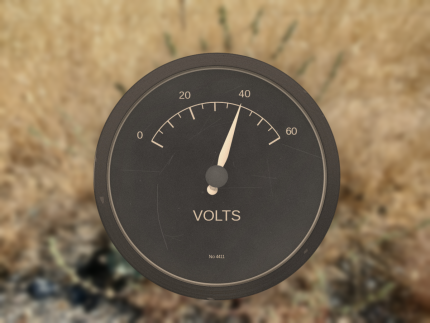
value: 40
